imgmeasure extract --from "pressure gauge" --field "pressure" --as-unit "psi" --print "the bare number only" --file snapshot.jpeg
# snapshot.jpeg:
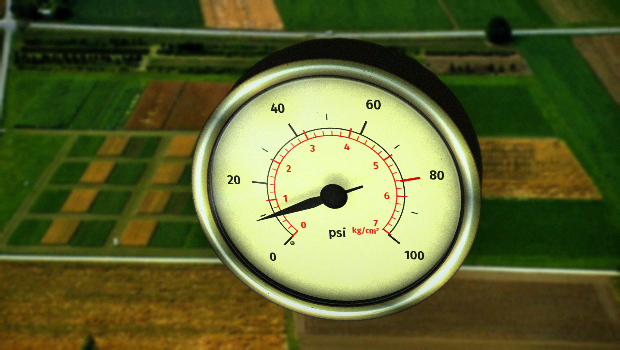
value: 10
